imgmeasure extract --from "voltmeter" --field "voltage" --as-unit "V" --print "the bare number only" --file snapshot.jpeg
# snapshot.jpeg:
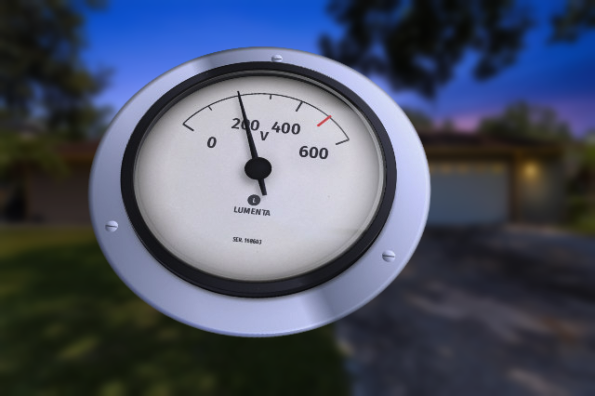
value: 200
